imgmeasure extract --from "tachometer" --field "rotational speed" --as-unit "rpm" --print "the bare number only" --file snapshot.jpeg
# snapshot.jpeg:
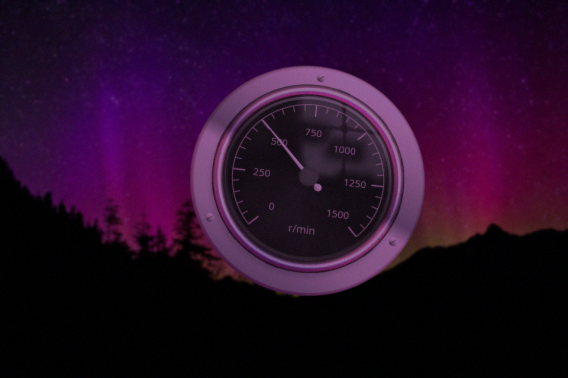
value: 500
